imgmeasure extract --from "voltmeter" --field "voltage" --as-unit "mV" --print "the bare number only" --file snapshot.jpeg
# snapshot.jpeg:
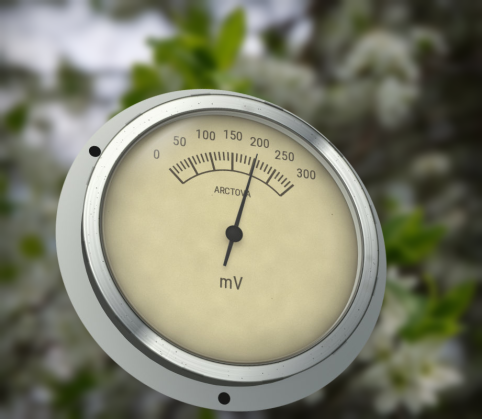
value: 200
